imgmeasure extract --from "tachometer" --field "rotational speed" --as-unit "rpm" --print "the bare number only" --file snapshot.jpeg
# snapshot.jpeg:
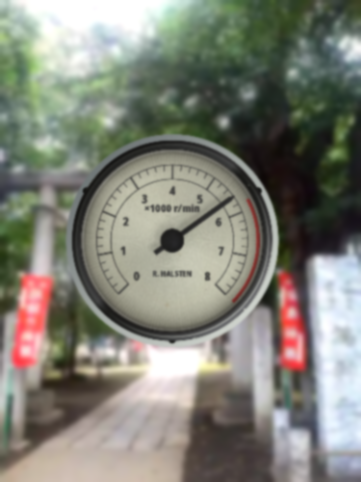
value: 5600
